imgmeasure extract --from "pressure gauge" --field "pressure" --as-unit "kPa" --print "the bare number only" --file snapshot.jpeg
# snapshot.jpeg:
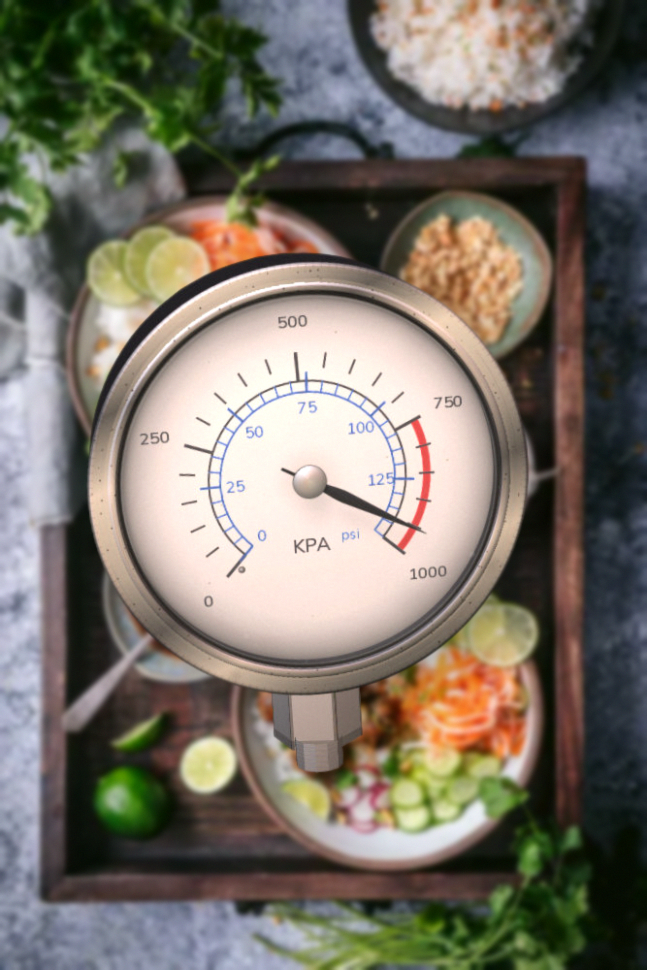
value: 950
